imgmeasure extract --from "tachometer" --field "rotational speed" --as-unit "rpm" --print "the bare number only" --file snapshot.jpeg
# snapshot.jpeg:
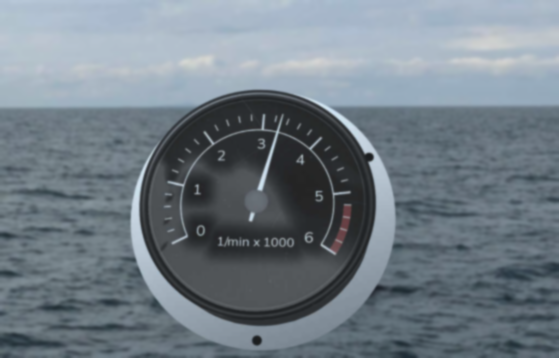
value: 3300
